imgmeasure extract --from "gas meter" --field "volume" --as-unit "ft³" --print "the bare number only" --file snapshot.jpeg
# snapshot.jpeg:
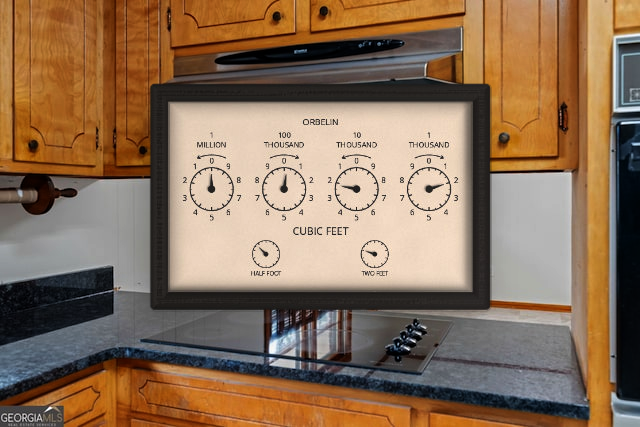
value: 2200
